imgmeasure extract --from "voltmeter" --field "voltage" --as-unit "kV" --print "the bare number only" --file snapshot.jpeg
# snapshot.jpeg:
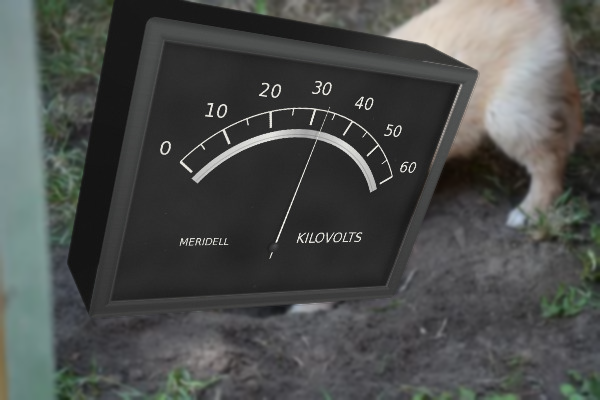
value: 32.5
